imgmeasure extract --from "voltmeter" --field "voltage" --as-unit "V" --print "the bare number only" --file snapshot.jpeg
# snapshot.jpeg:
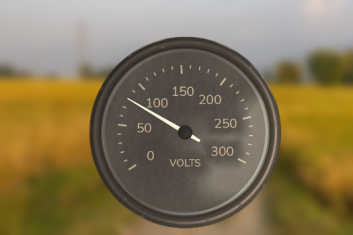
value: 80
